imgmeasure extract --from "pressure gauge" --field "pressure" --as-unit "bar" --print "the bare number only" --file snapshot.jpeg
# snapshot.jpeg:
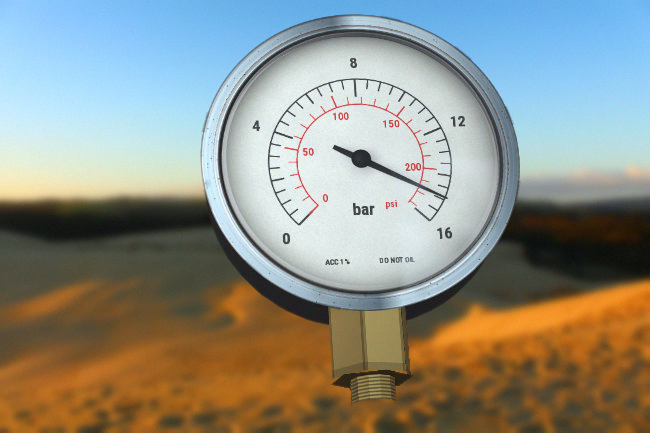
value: 15
